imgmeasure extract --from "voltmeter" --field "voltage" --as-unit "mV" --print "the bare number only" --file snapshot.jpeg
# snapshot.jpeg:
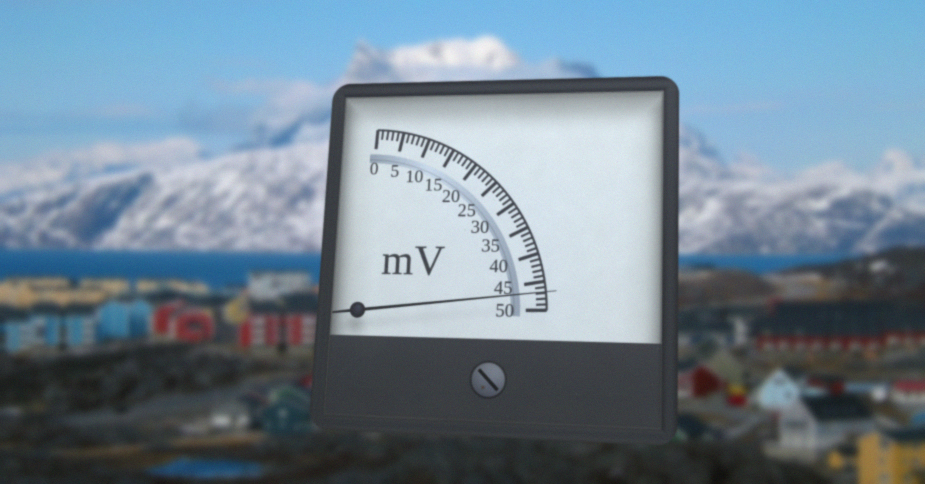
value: 47
